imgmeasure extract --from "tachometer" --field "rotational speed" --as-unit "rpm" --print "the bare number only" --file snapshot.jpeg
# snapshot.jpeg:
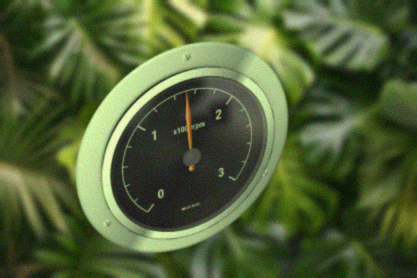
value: 1500
